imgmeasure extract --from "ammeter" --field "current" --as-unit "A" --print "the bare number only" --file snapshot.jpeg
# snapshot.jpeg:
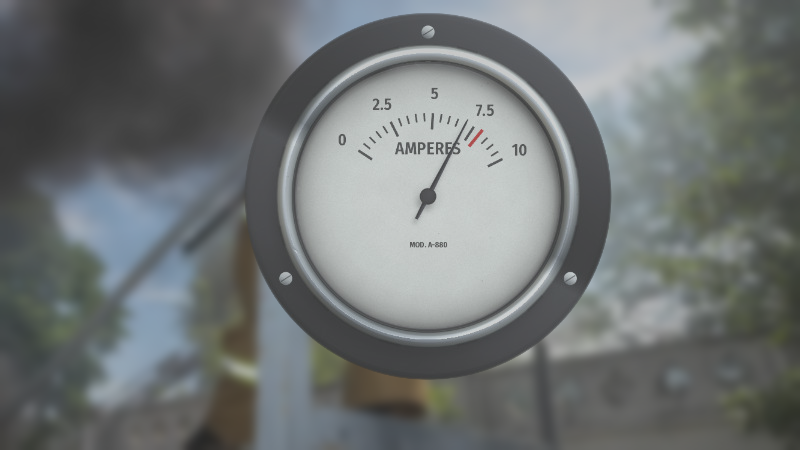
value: 7
